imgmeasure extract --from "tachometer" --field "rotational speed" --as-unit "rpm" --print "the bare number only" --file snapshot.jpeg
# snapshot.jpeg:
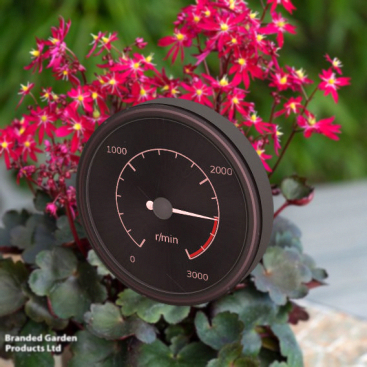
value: 2400
